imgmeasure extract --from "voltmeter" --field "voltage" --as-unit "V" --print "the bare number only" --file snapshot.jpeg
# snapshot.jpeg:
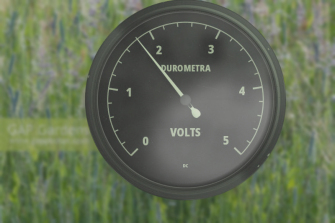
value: 1.8
